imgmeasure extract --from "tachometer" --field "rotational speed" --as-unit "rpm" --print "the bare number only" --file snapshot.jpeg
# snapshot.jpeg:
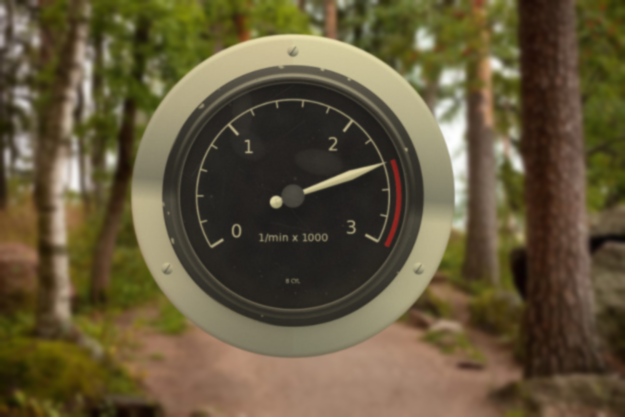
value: 2400
